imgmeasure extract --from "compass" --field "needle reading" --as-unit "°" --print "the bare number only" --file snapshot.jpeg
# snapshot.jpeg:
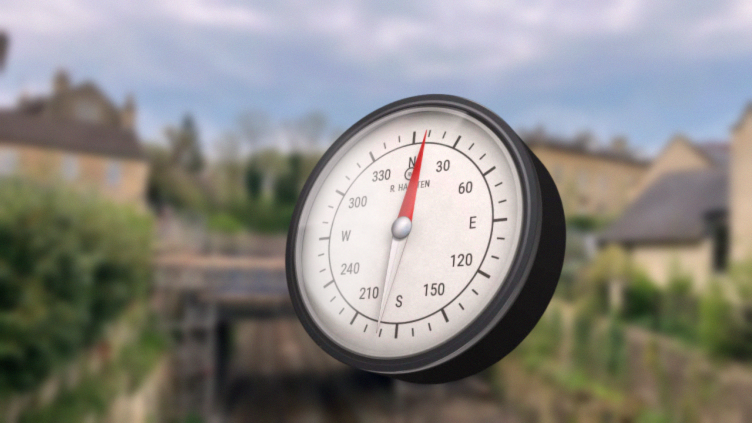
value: 10
